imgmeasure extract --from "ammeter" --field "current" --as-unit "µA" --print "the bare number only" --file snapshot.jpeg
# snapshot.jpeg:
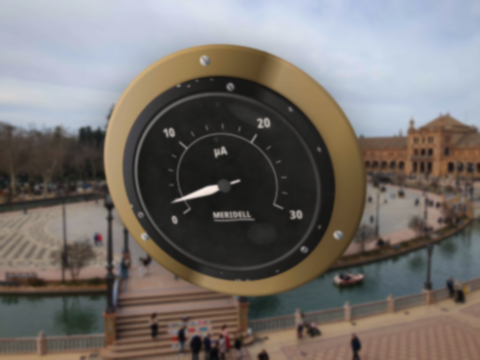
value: 2
